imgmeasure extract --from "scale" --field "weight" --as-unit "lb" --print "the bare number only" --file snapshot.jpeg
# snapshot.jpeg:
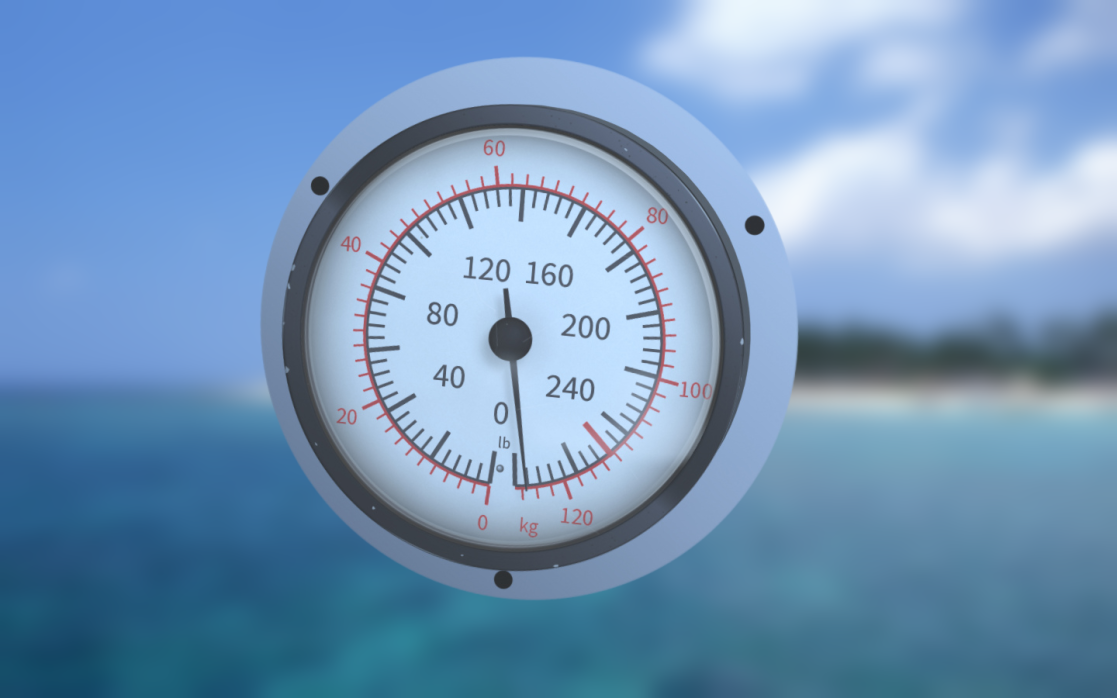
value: 276
